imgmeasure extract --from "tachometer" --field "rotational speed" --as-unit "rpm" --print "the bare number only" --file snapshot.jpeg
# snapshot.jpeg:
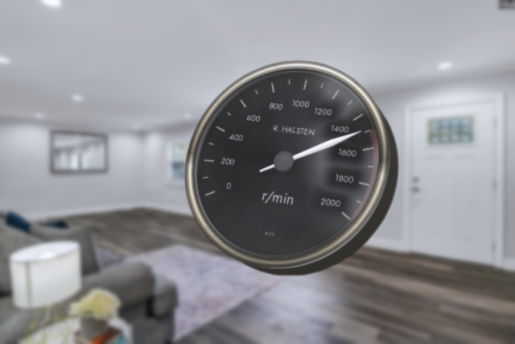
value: 1500
